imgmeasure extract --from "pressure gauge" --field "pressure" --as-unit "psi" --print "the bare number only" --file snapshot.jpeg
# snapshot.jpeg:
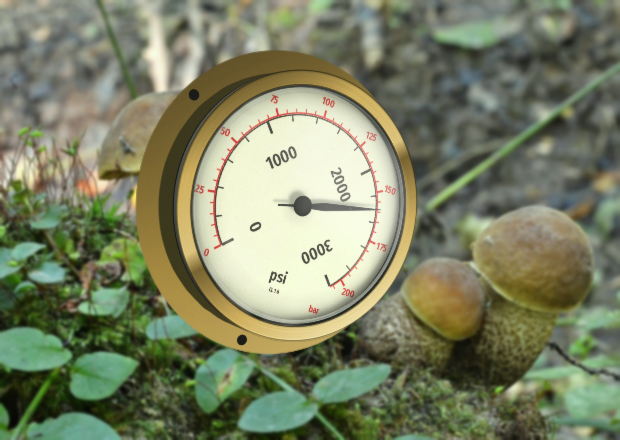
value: 2300
